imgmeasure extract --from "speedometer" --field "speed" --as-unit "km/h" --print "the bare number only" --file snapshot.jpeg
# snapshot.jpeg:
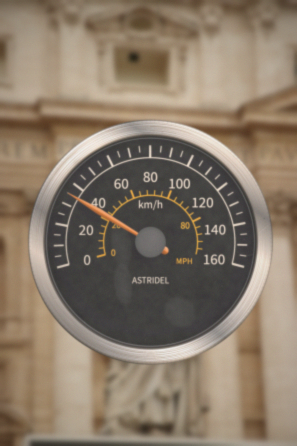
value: 35
